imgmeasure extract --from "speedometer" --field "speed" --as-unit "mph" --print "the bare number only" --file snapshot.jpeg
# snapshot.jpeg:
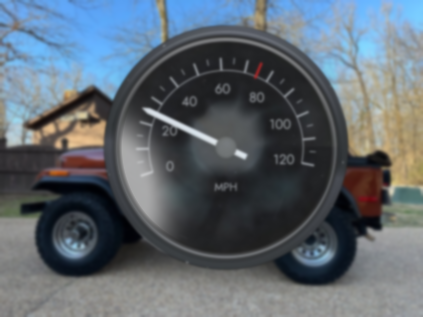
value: 25
